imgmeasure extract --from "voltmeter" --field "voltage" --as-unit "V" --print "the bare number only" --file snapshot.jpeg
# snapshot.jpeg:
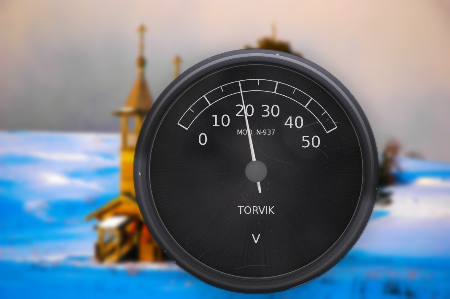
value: 20
